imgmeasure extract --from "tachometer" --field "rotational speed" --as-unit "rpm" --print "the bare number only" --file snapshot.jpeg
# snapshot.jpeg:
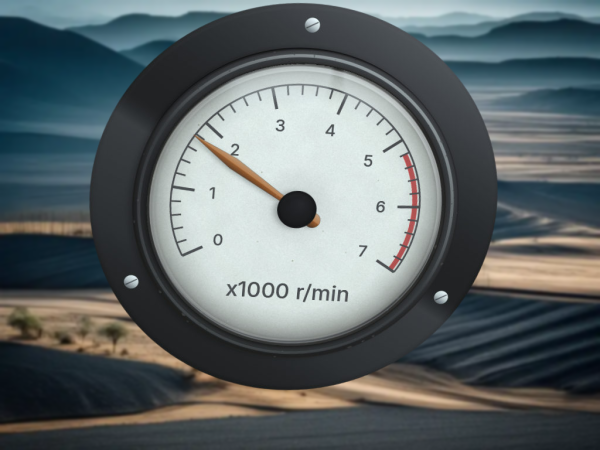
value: 1800
